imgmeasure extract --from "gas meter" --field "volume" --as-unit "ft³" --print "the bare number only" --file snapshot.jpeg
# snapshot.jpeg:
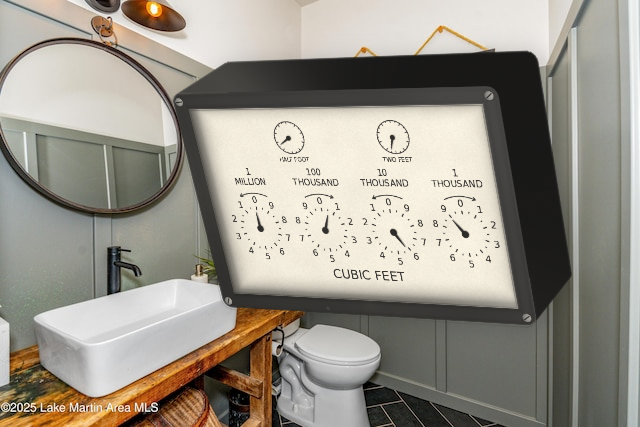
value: 5900
